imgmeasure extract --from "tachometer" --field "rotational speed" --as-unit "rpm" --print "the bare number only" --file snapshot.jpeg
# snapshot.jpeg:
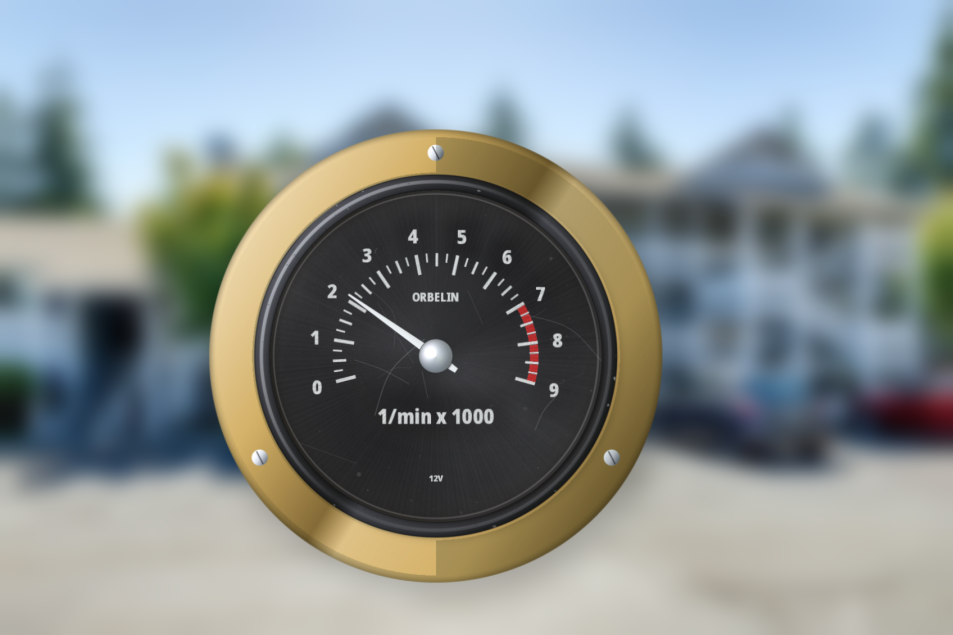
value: 2125
